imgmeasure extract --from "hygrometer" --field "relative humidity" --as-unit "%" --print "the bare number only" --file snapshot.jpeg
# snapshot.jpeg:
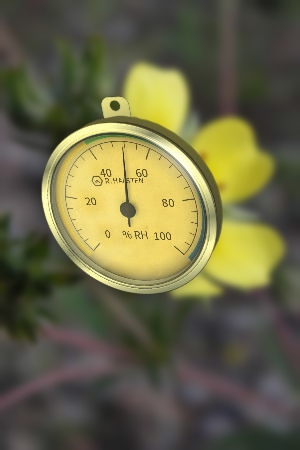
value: 52
